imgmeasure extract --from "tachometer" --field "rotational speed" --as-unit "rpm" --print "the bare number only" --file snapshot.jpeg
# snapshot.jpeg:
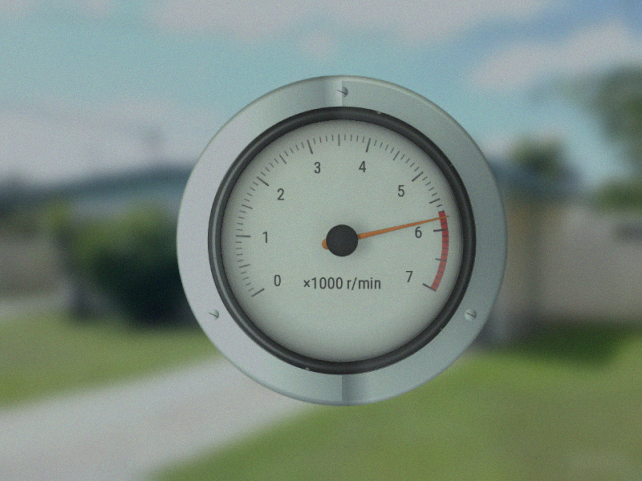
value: 5800
